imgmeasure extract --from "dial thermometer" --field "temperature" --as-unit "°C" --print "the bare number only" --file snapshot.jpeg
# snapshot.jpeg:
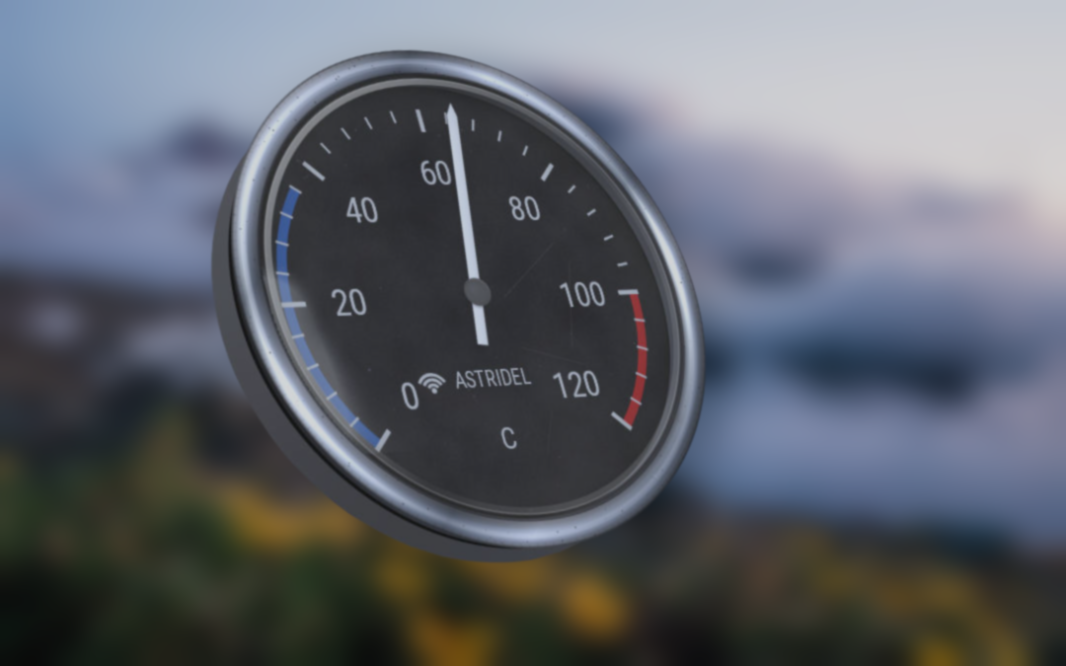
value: 64
